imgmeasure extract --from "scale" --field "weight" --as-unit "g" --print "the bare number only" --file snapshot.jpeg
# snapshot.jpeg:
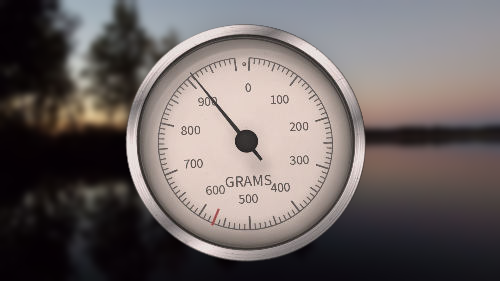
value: 910
